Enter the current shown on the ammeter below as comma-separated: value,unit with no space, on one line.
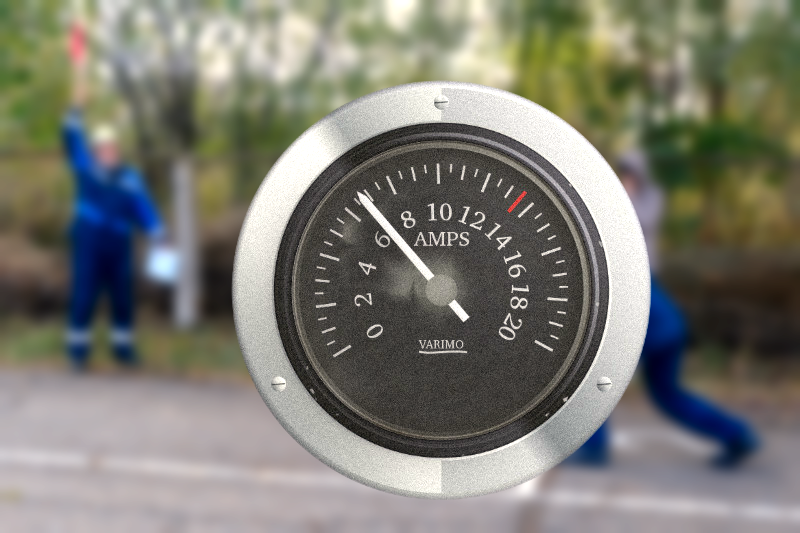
6.75,A
